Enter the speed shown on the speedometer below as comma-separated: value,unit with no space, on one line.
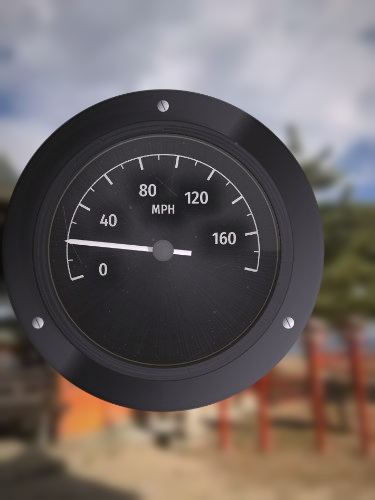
20,mph
